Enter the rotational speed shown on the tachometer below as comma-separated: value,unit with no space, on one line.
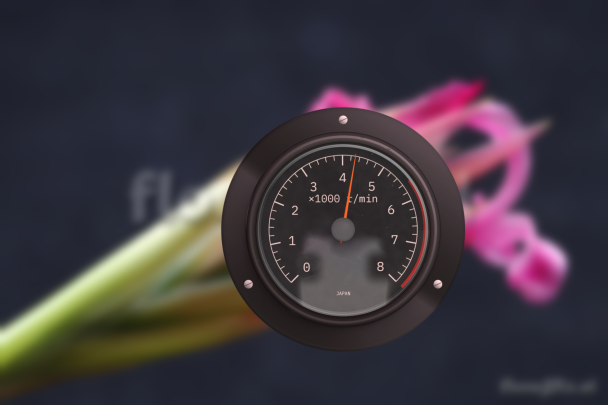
4300,rpm
